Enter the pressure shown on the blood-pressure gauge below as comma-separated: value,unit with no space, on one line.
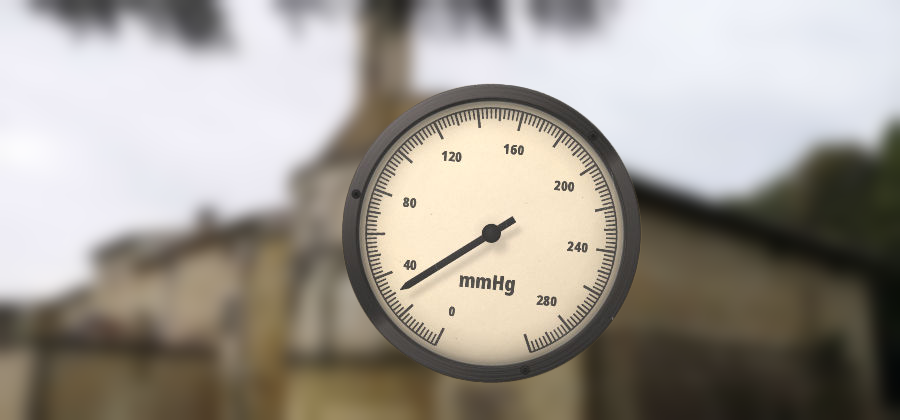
30,mmHg
